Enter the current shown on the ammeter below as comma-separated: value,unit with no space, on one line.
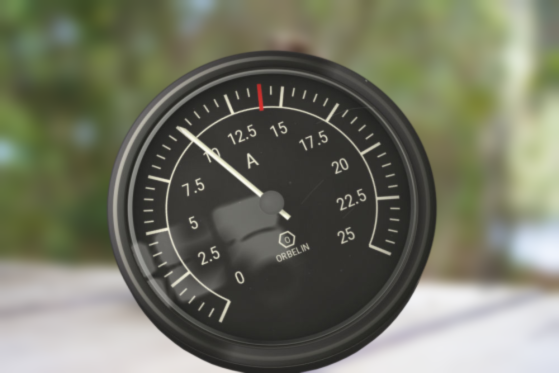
10,A
